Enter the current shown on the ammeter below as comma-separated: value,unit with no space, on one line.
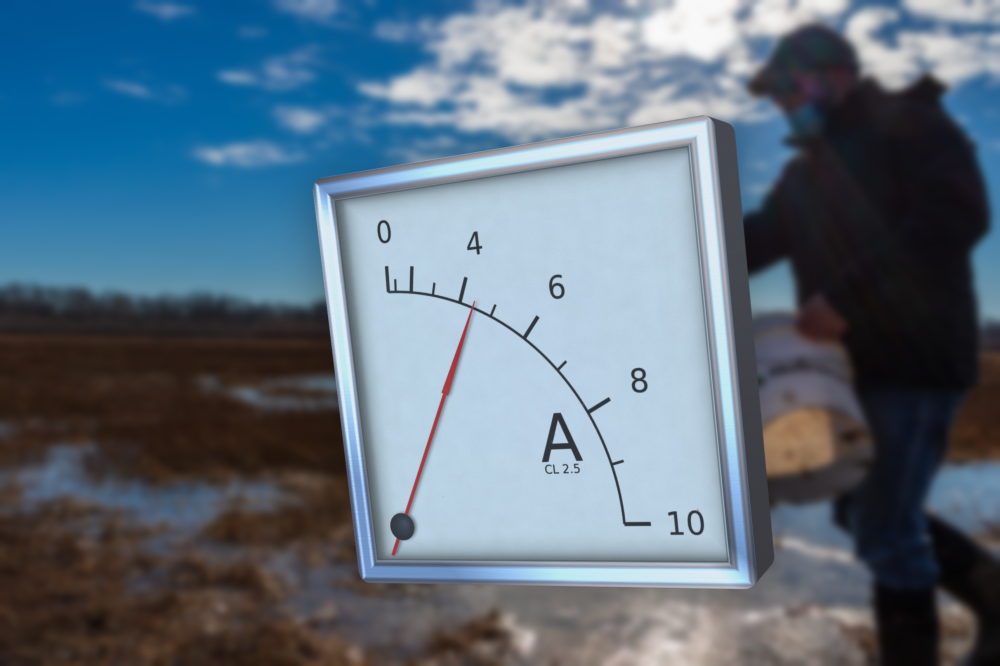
4.5,A
